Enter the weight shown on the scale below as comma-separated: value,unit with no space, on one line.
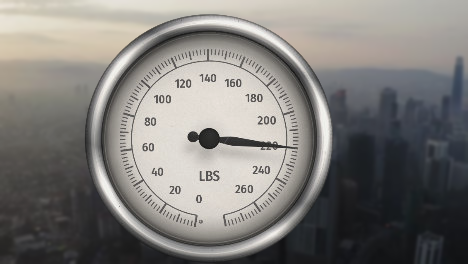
220,lb
